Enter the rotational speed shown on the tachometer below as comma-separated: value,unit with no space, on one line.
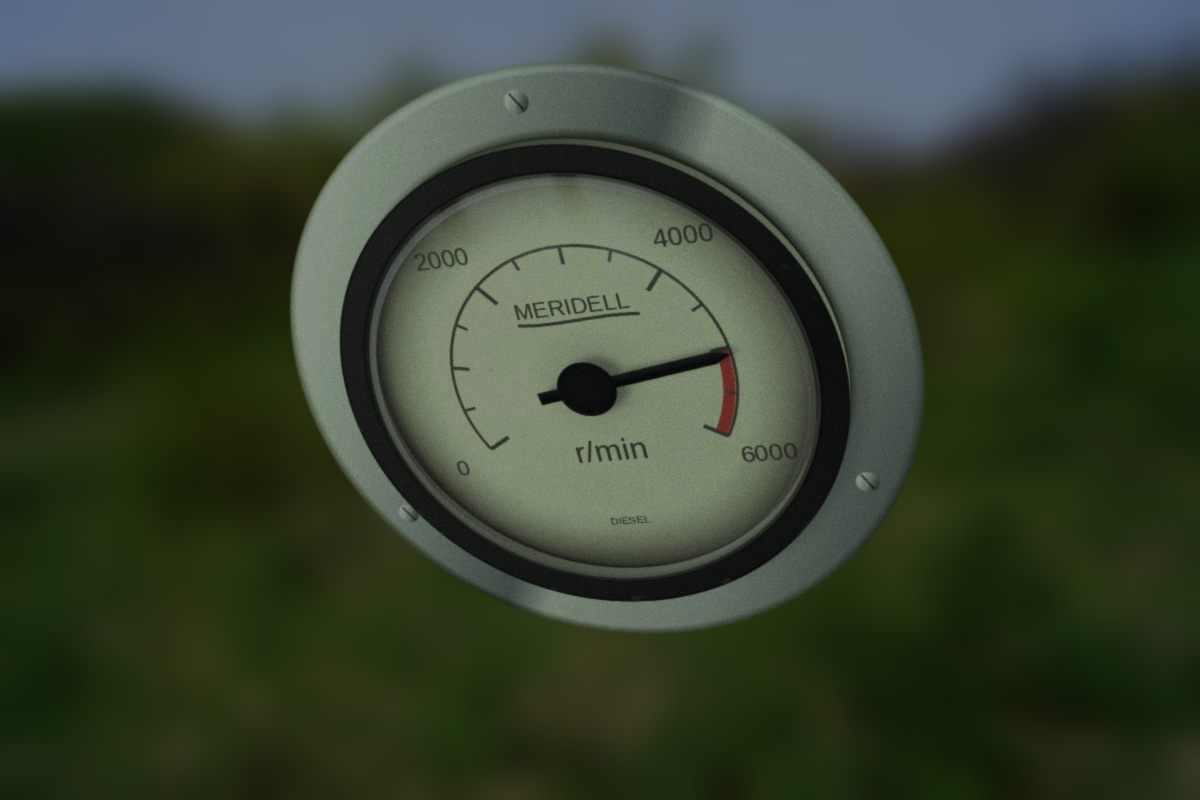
5000,rpm
